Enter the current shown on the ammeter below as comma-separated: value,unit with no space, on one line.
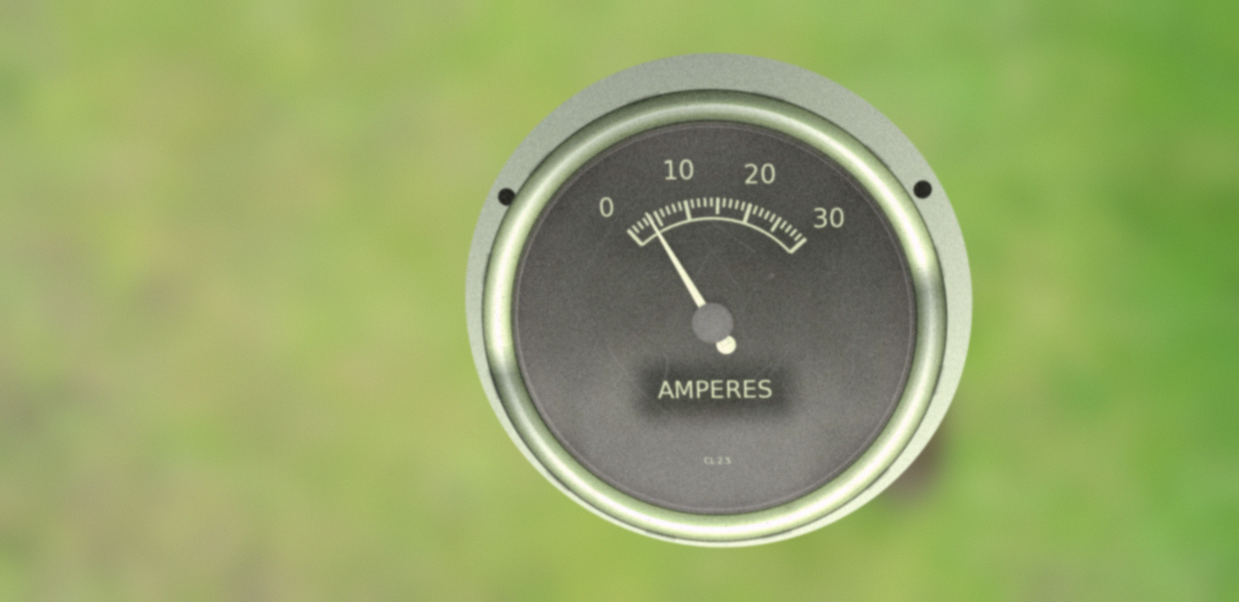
4,A
